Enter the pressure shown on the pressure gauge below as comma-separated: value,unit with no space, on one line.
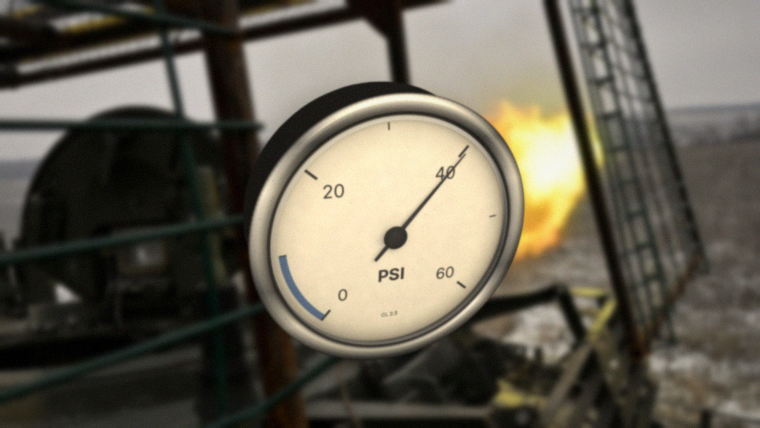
40,psi
